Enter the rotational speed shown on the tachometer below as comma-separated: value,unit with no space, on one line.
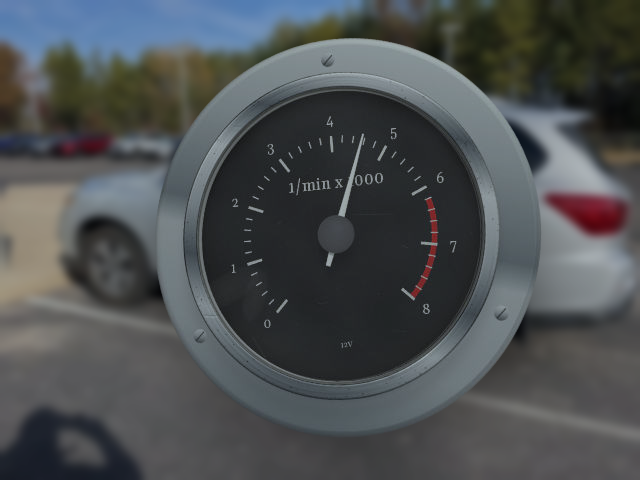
4600,rpm
